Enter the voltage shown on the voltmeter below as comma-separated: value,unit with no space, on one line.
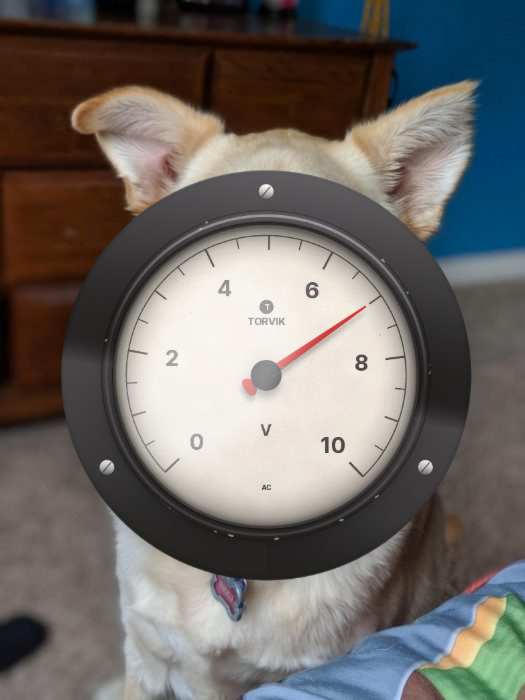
7,V
